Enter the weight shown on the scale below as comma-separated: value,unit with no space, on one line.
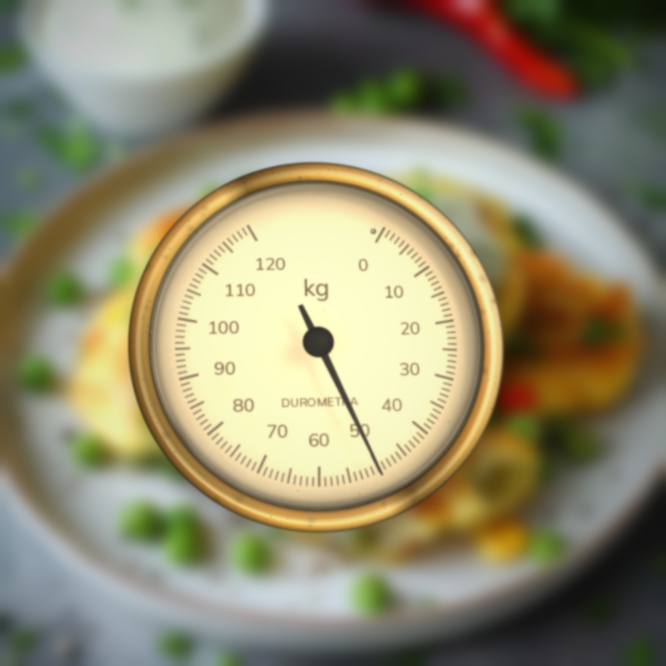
50,kg
